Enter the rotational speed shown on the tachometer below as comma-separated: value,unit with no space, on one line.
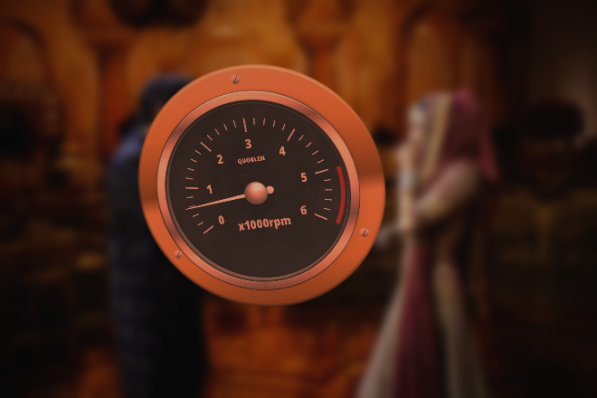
600,rpm
